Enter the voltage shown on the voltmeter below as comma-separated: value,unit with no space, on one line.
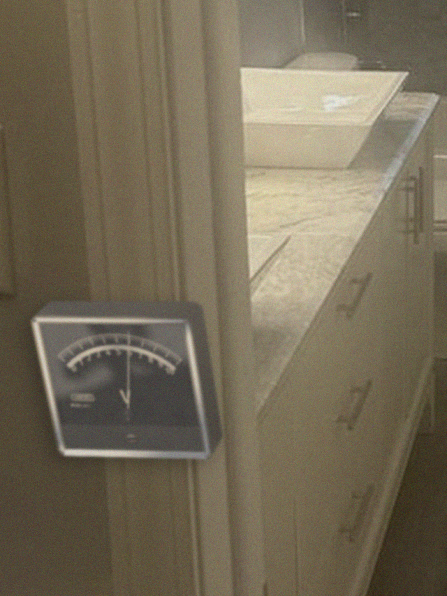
6,V
